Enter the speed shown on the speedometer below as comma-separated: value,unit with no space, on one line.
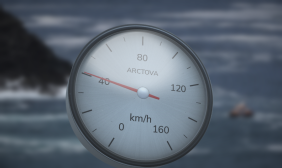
40,km/h
